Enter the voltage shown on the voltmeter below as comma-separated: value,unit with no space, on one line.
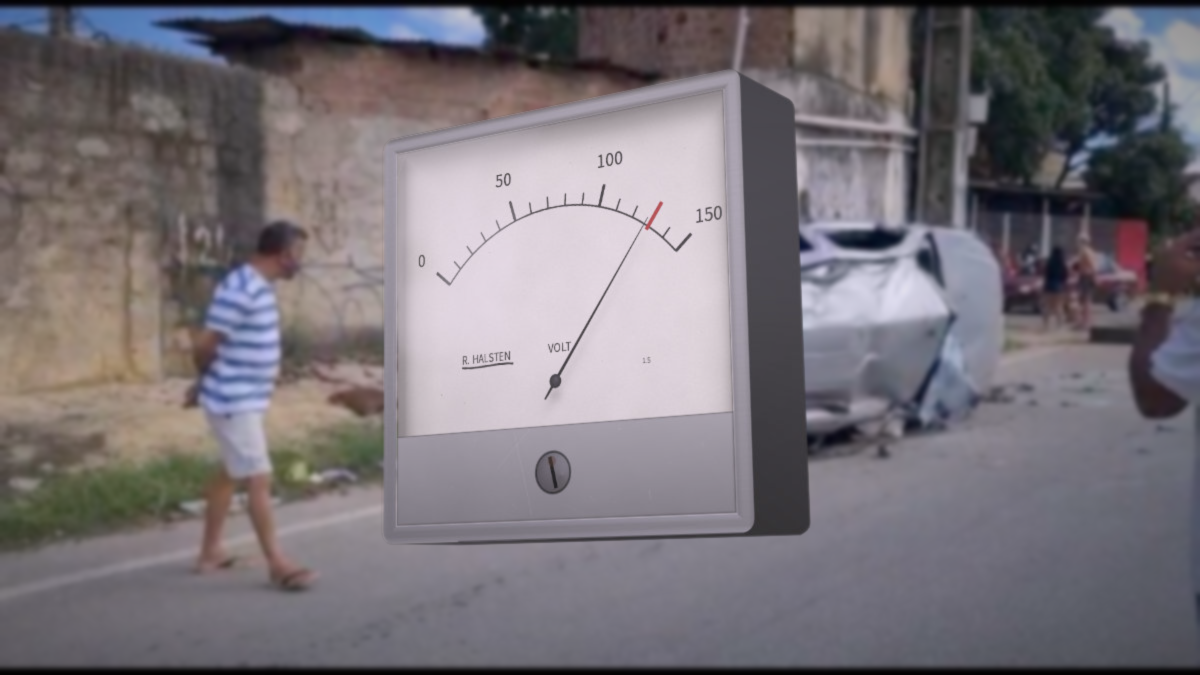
130,V
